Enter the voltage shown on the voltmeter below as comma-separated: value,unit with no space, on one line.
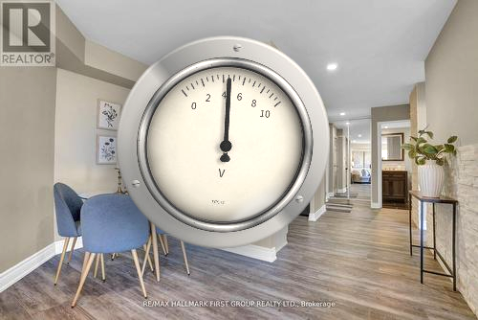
4.5,V
